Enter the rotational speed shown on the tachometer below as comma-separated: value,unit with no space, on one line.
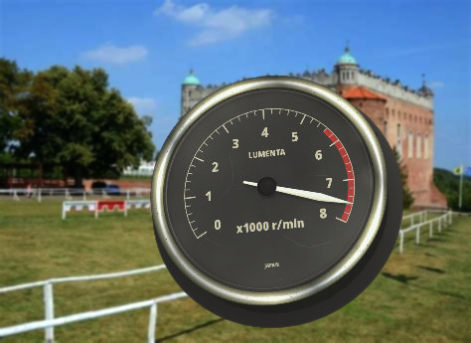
7600,rpm
